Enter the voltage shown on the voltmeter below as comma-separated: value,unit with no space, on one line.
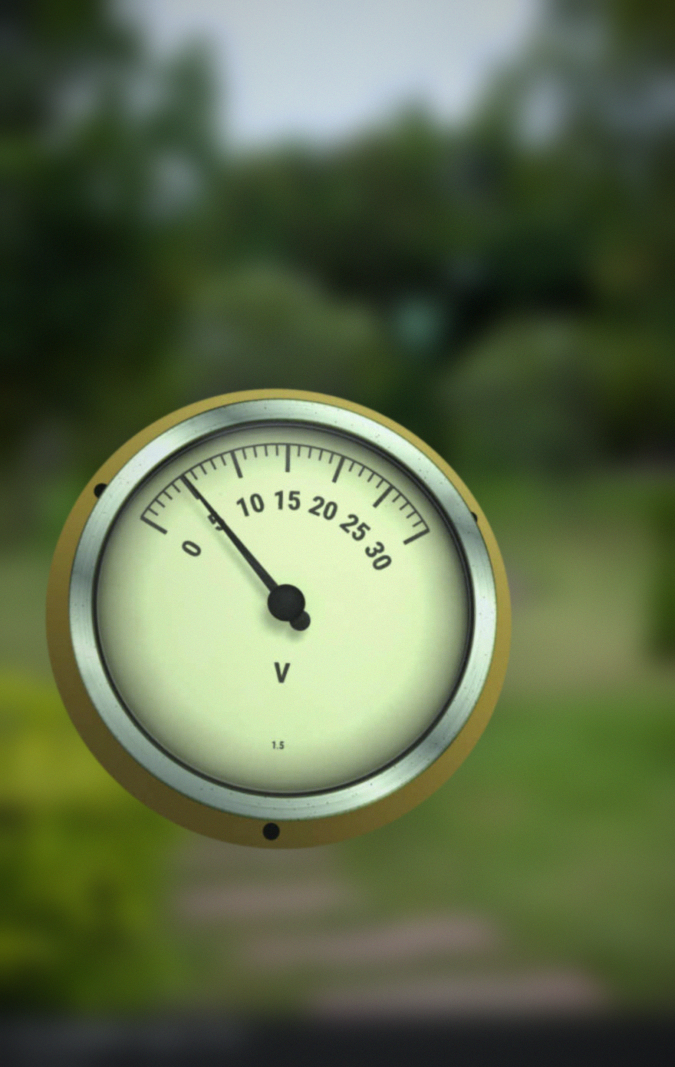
5,V
